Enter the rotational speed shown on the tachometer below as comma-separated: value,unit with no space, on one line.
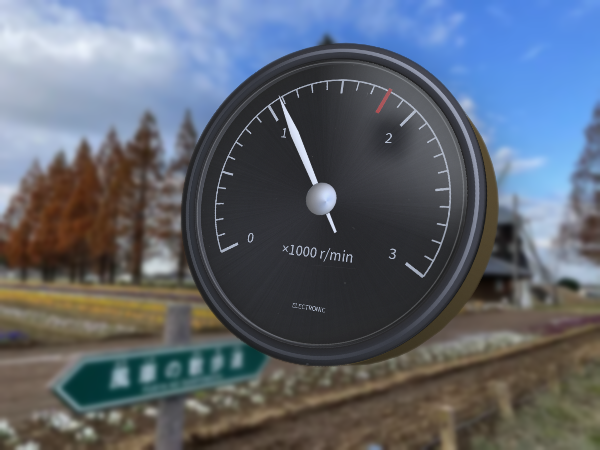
1100,rpm
